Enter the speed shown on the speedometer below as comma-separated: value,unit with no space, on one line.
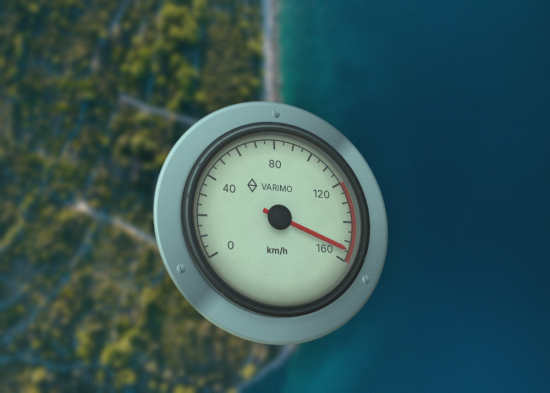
155,km/h
